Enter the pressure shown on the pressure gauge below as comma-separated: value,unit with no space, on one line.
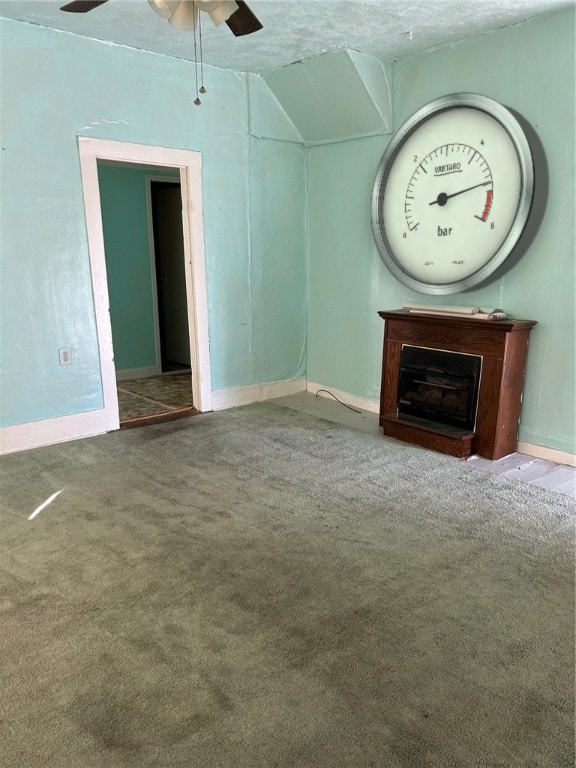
5,bar
